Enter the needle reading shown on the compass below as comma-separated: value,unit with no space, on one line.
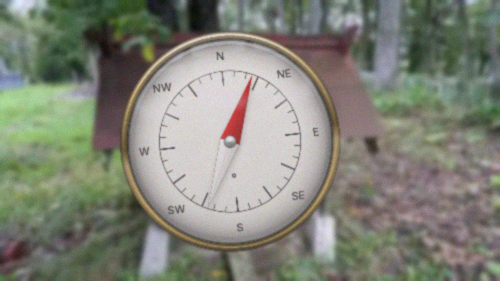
25,°
